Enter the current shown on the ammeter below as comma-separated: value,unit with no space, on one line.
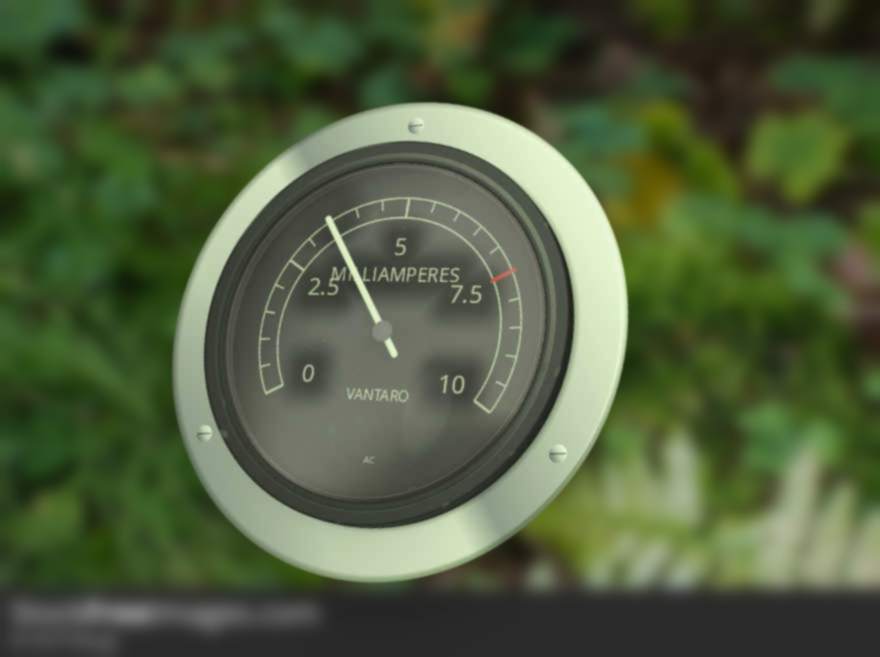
3.5,mA
